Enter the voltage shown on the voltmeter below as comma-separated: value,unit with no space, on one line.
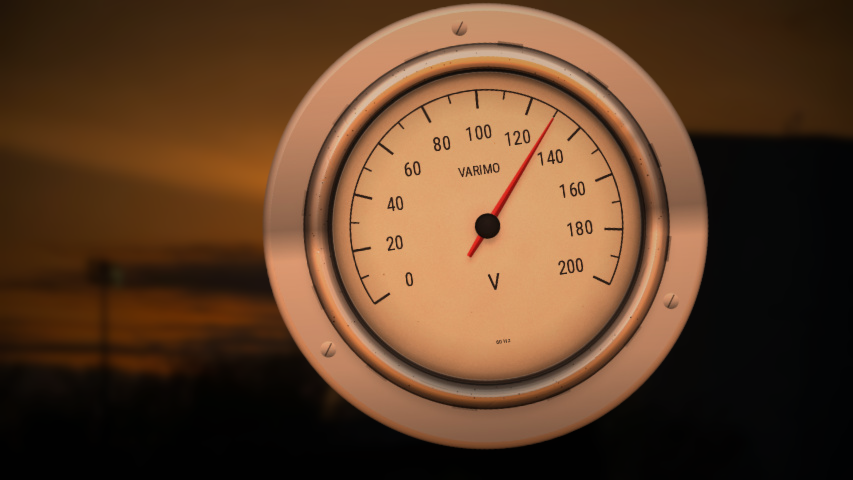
130,V
